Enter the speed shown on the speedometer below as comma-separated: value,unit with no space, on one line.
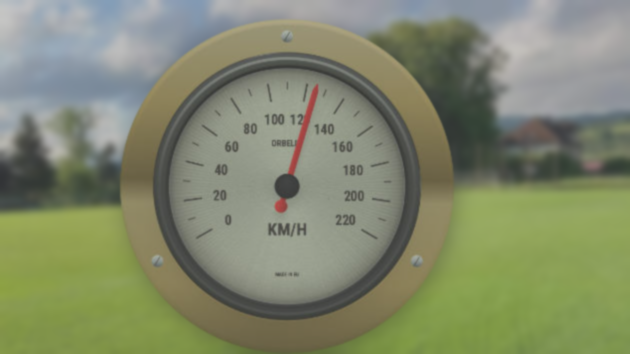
125,km/h
